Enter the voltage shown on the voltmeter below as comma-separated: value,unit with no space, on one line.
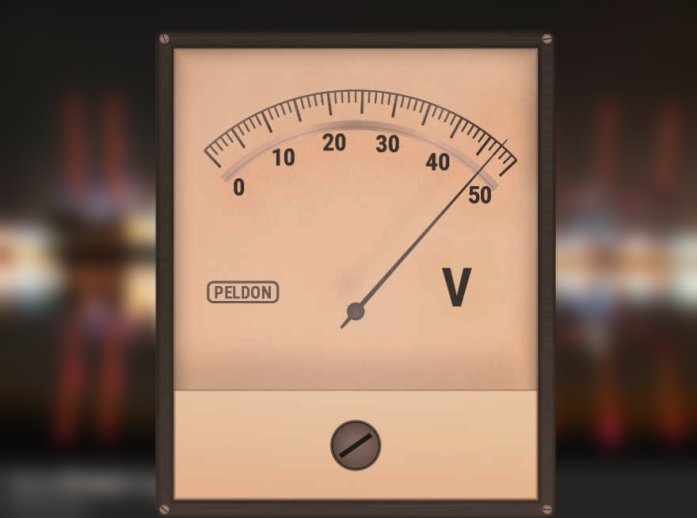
47,V
